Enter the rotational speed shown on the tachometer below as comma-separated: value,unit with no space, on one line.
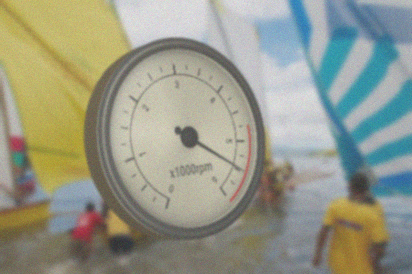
5500,rpm
